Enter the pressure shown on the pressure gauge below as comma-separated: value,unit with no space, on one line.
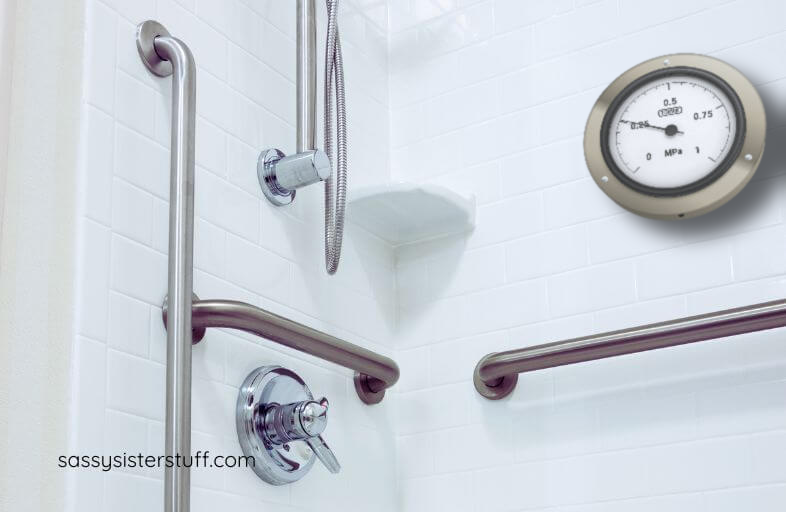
0.25,MPa
